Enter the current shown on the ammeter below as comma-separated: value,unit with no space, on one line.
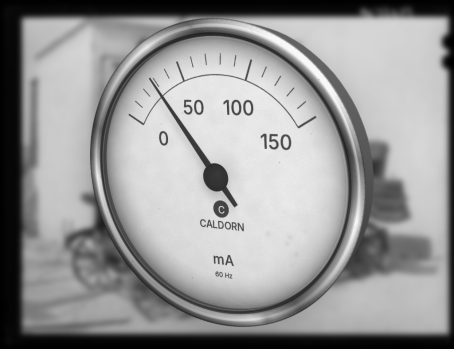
30,mA
